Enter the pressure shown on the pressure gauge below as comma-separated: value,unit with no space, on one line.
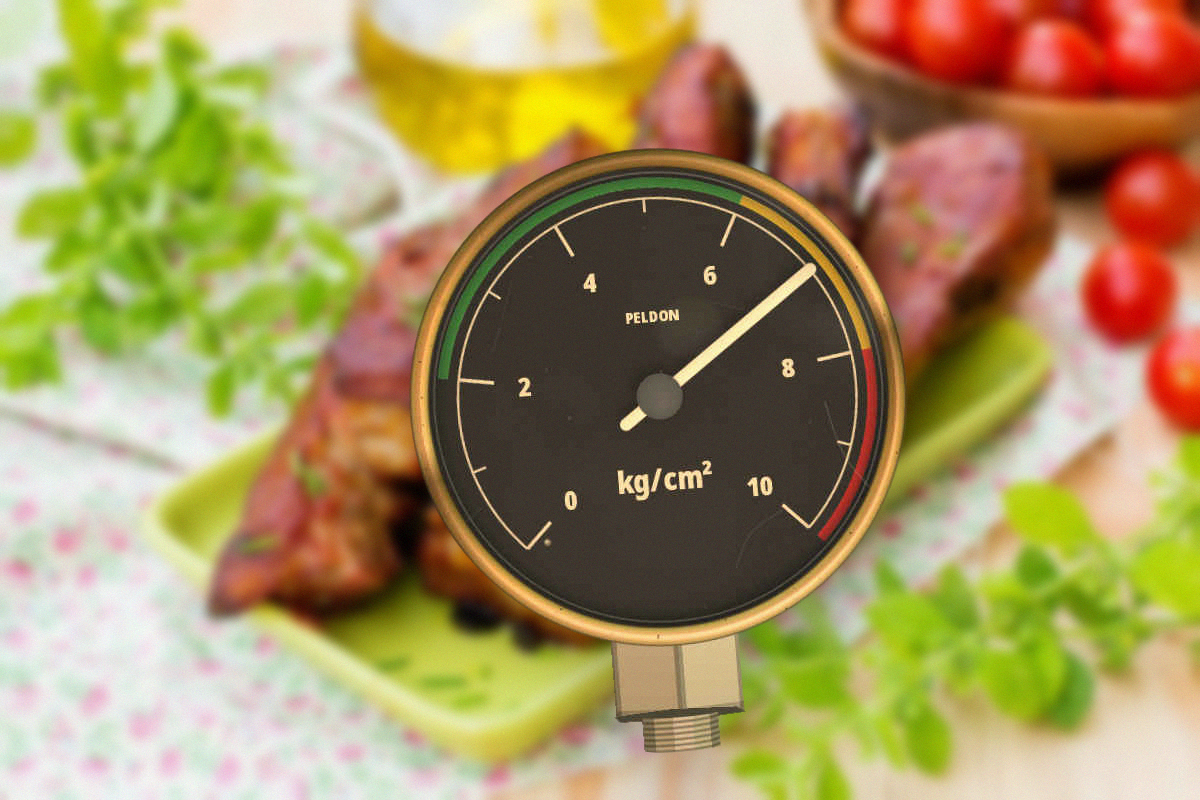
7,kg/cm²
